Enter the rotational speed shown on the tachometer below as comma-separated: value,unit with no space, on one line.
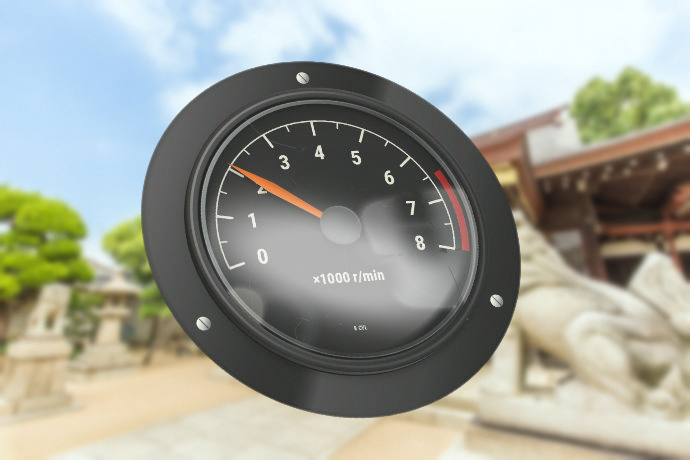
2000,rpm
